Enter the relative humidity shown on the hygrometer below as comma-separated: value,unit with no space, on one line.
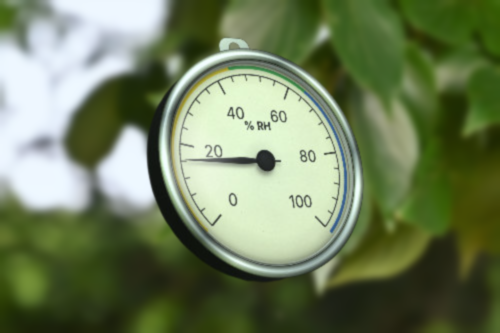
16,%
